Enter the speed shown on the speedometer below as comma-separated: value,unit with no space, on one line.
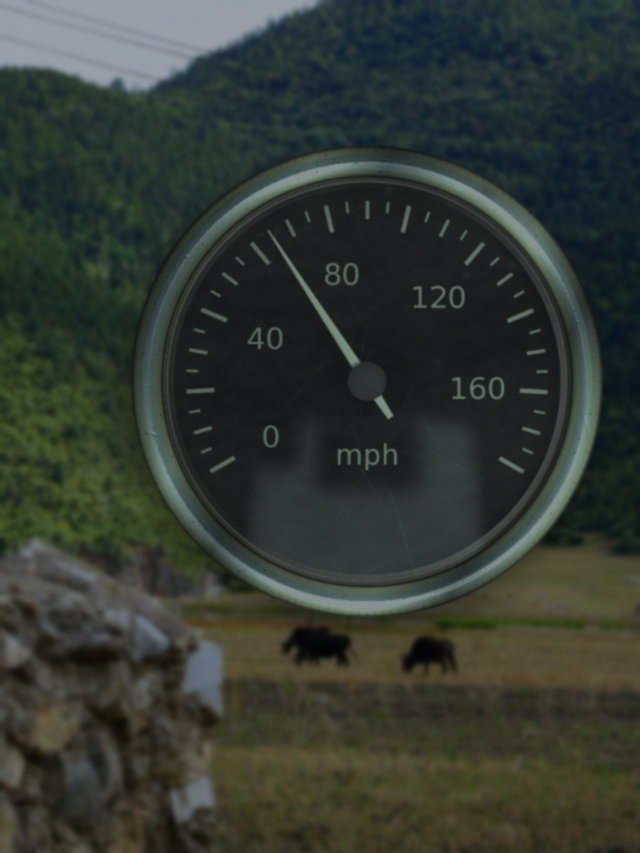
65,mph
